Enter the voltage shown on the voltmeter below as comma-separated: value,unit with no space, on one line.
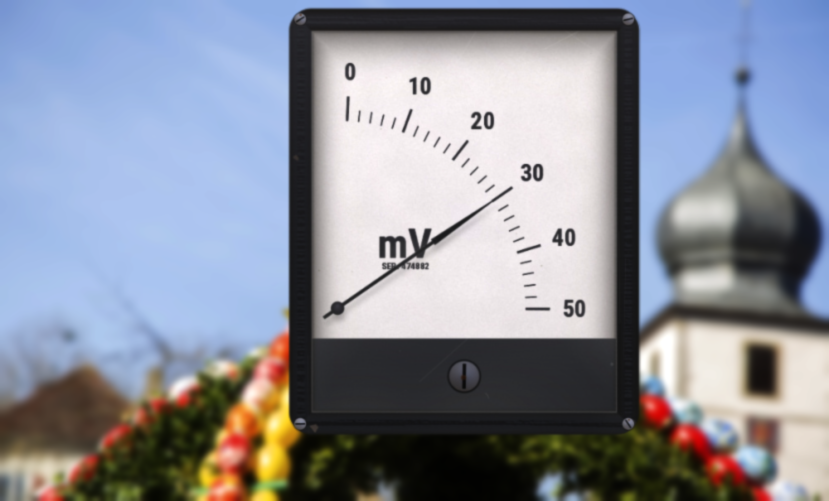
30,mV
